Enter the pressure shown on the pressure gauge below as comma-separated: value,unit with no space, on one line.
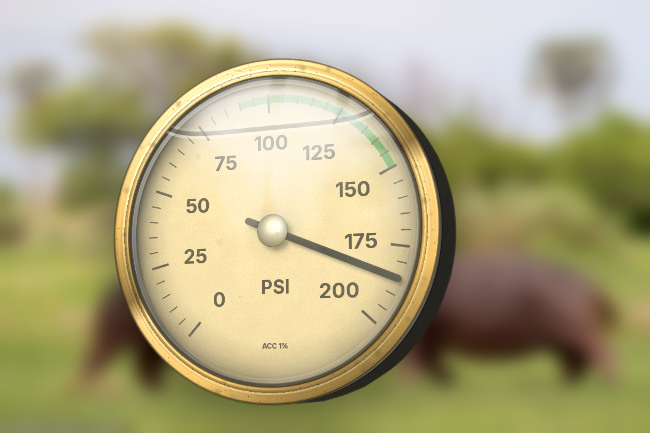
185,psi
